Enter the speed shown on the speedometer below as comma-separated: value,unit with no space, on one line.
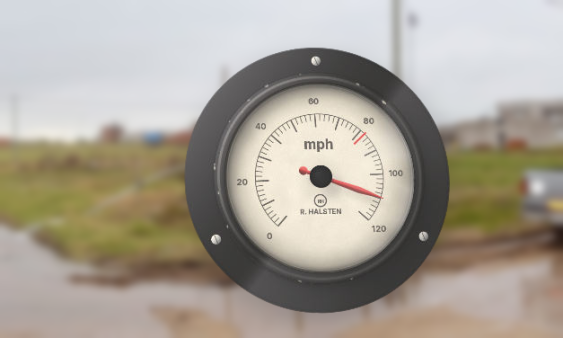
110,mph
